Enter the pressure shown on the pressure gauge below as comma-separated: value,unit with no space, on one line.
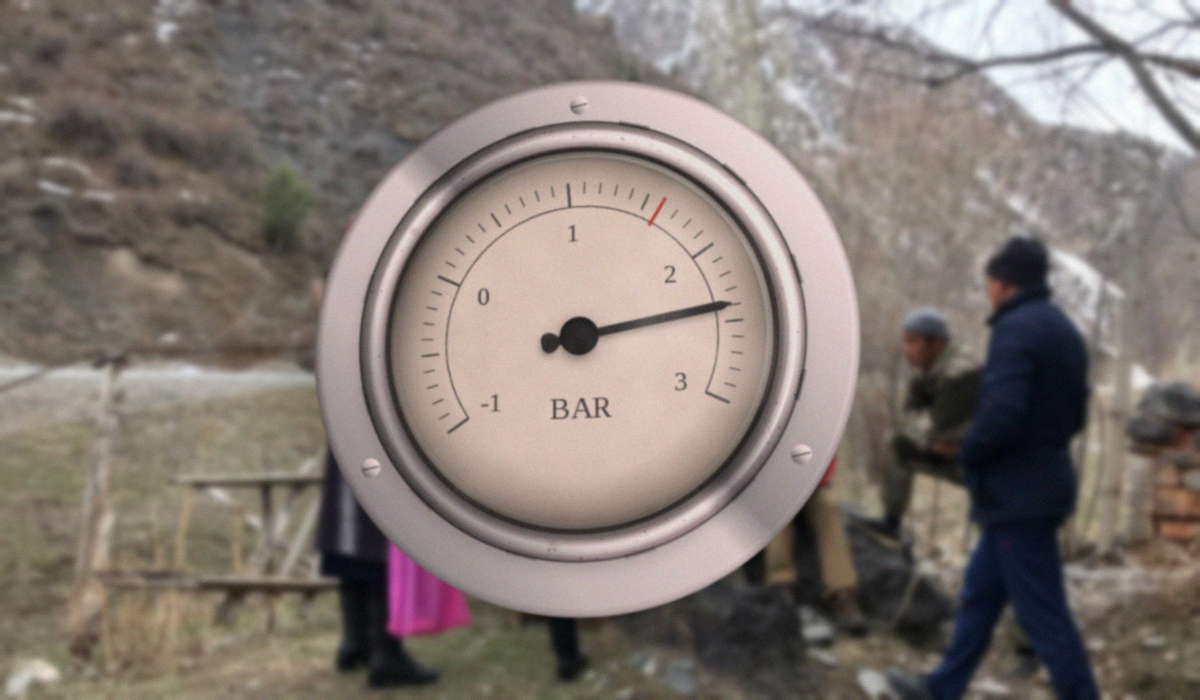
2.4,bar
